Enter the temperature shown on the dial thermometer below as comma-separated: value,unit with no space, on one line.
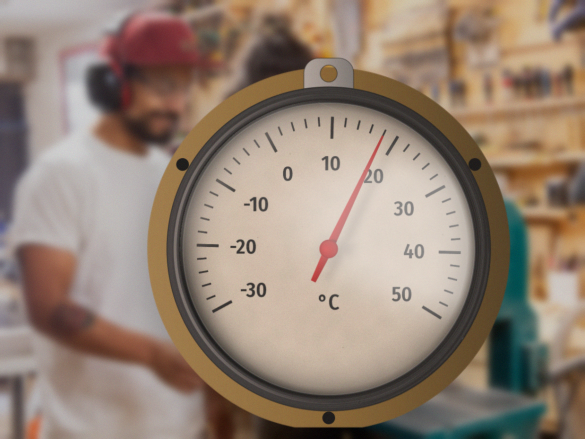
18,°C
